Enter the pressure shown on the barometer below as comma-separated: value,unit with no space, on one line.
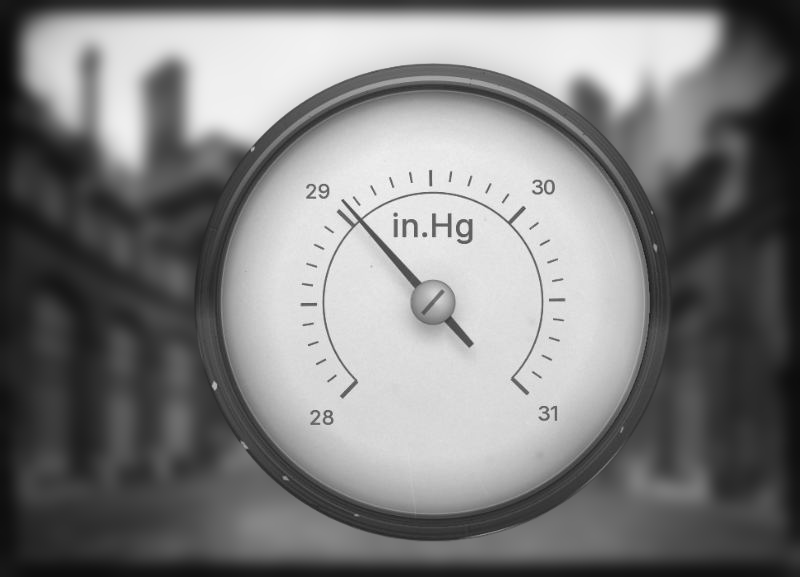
29.05,inHg
